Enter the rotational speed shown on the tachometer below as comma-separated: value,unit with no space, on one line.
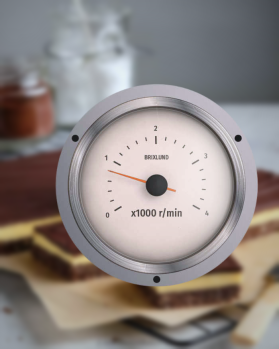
800,rpm
